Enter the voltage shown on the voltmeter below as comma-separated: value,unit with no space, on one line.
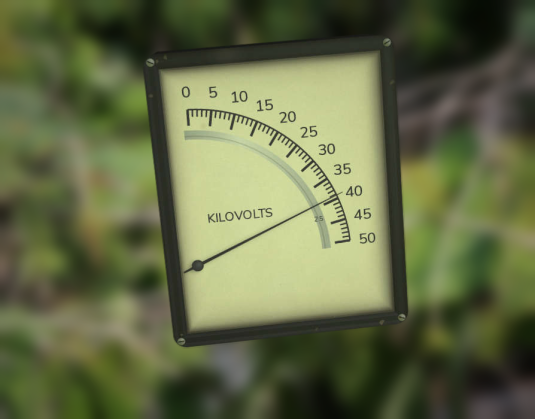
39,kV
